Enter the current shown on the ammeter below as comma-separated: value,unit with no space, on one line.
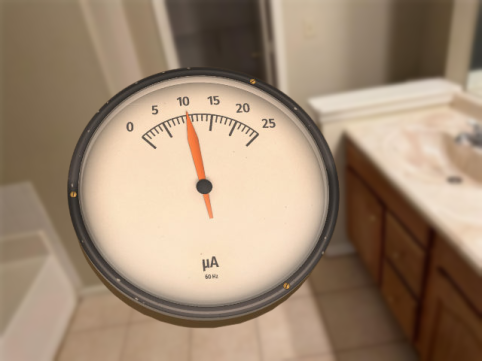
10,µA
